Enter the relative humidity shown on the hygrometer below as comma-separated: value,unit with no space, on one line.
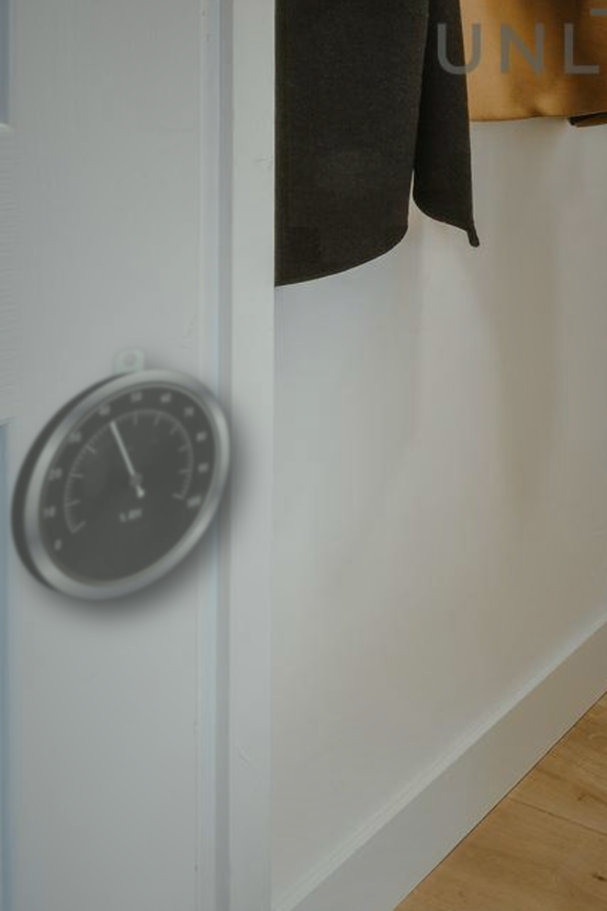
40,%
